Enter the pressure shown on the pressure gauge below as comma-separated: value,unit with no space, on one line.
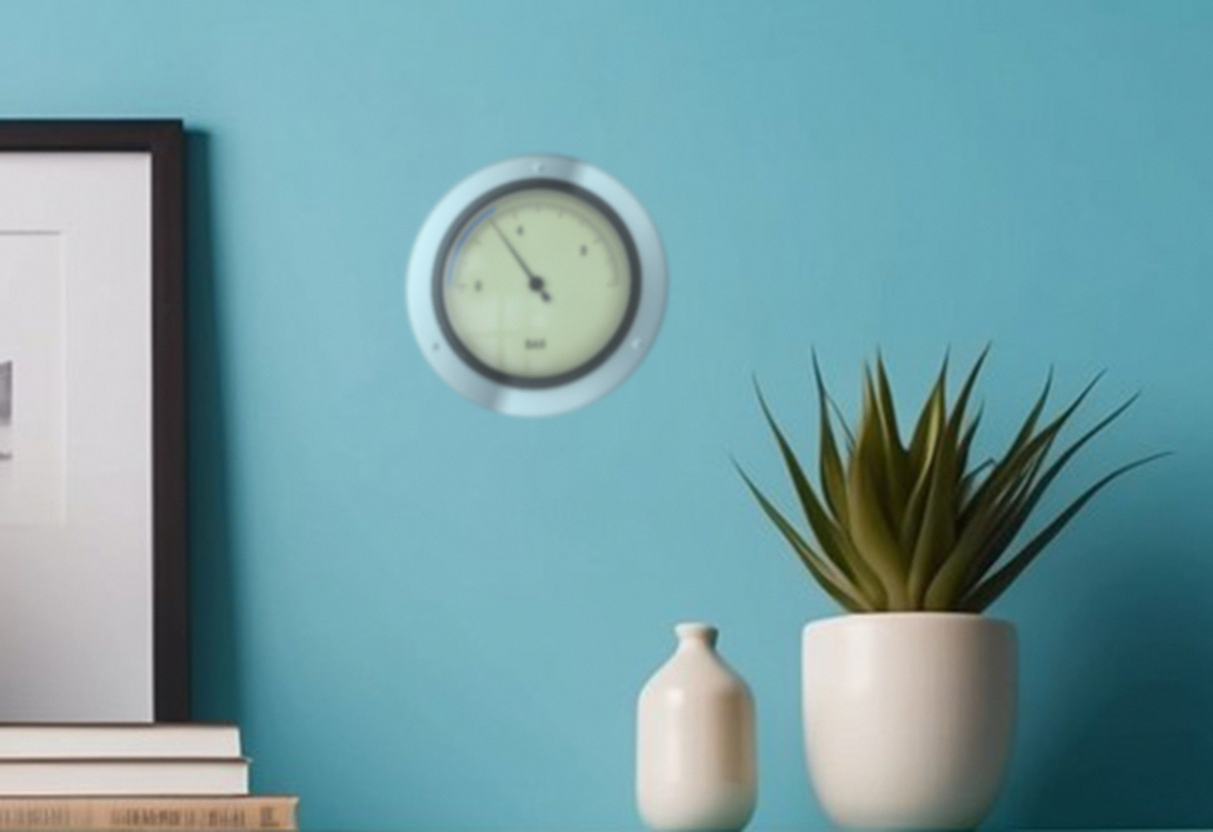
3,bar
